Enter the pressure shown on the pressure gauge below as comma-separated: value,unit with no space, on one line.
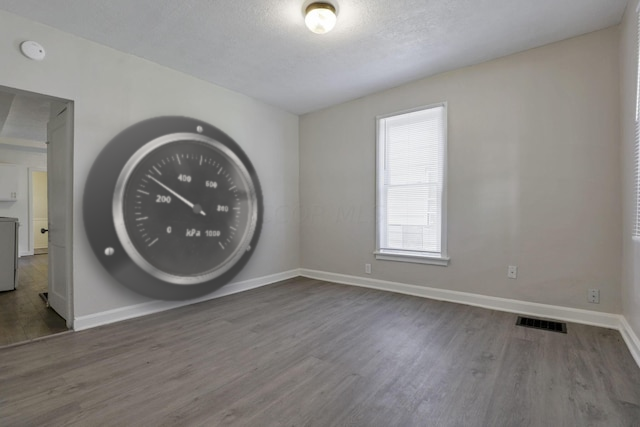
260,kPa
